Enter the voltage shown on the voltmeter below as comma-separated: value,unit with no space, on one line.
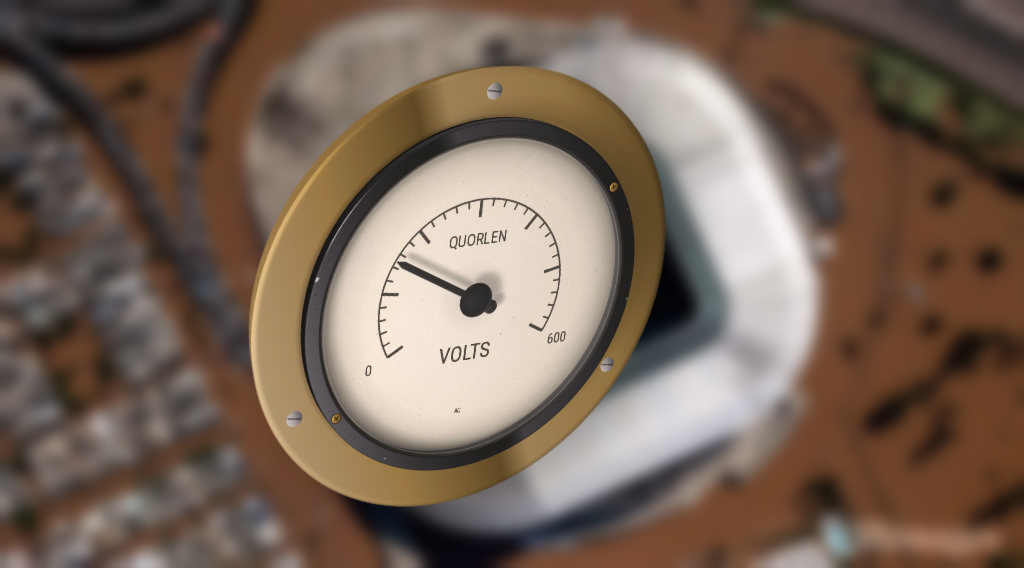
150,V
